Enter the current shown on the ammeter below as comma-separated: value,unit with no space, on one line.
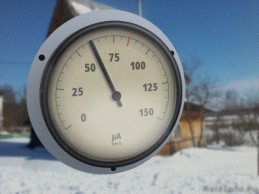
60,µA
